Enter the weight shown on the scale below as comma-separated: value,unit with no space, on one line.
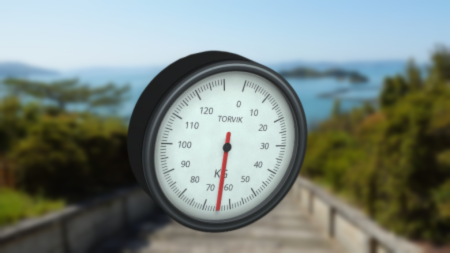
65,kg
